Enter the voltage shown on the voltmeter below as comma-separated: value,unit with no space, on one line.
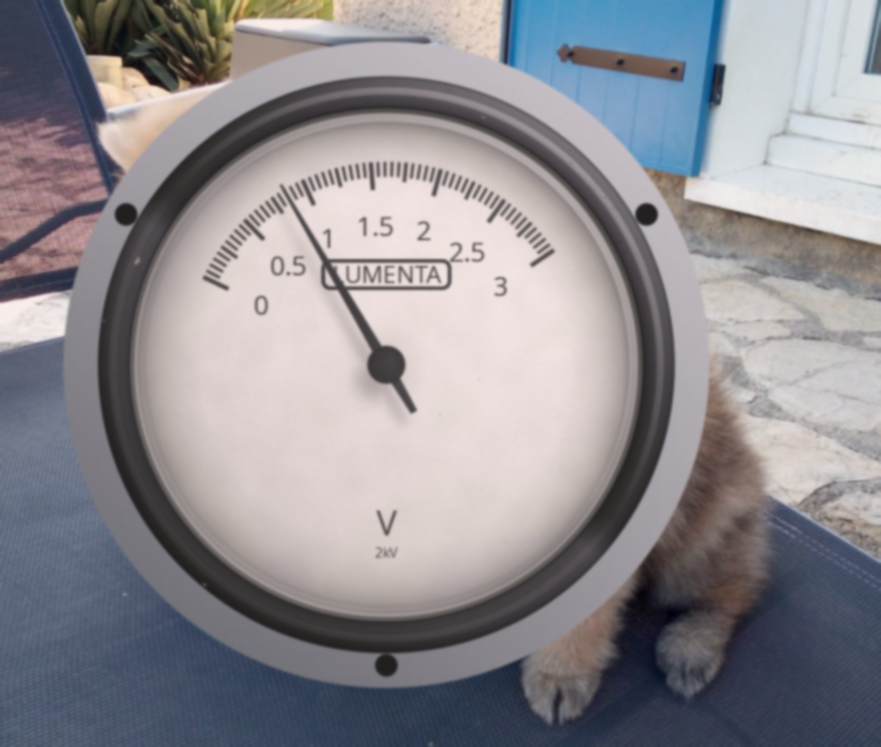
0.85,V
